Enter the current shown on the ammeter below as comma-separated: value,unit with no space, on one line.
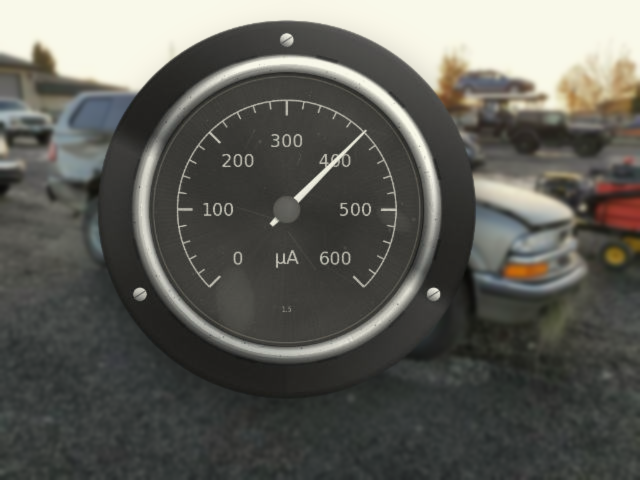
400,µA
